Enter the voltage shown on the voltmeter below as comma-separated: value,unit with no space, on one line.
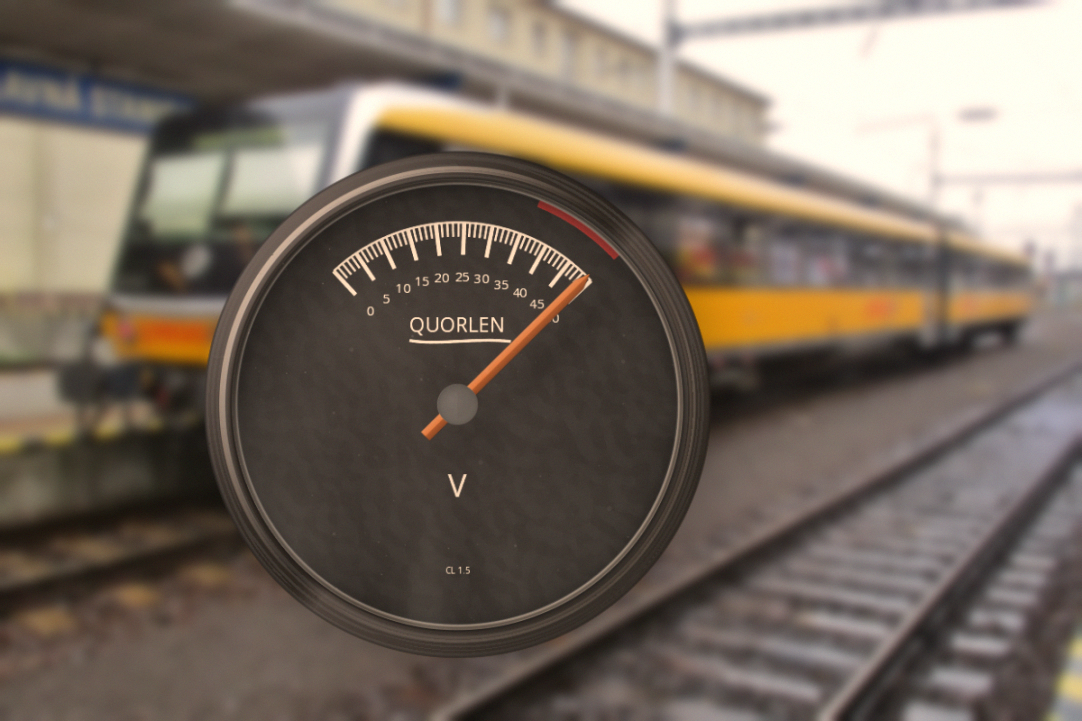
49,V
